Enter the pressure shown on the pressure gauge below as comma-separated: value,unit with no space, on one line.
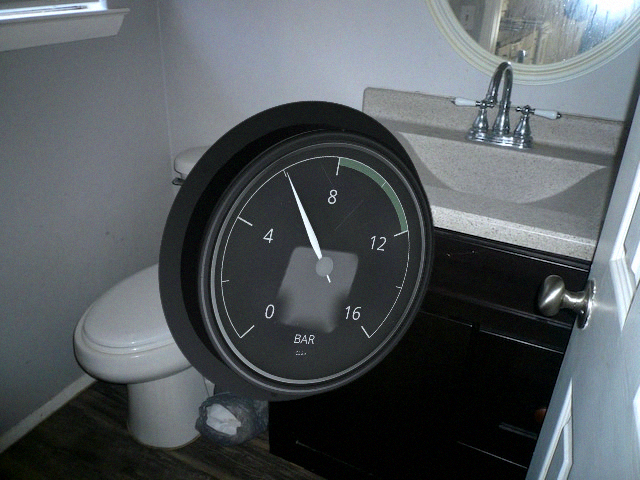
6,bar
